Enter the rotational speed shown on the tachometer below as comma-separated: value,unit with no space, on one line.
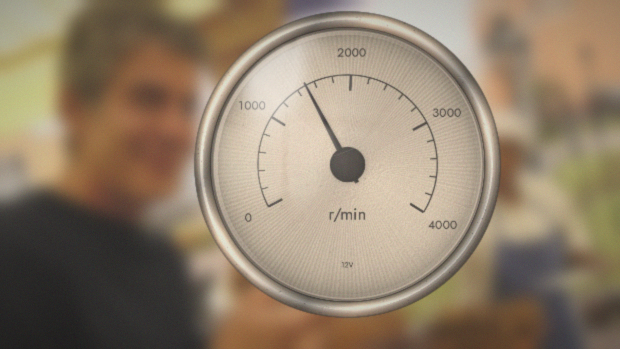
1500,rpm
